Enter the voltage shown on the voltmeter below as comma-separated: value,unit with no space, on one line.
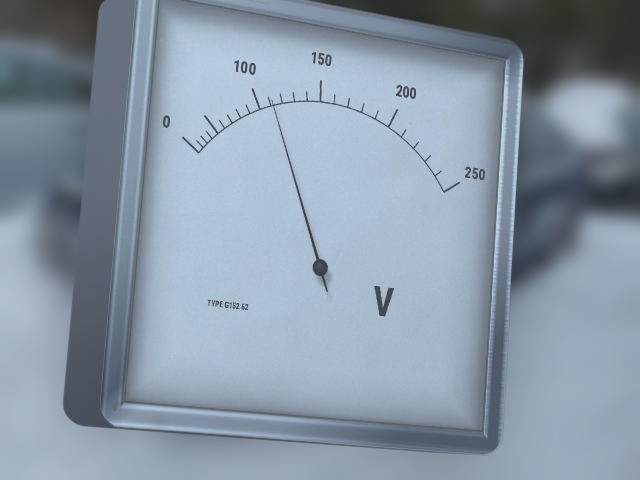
110,V
